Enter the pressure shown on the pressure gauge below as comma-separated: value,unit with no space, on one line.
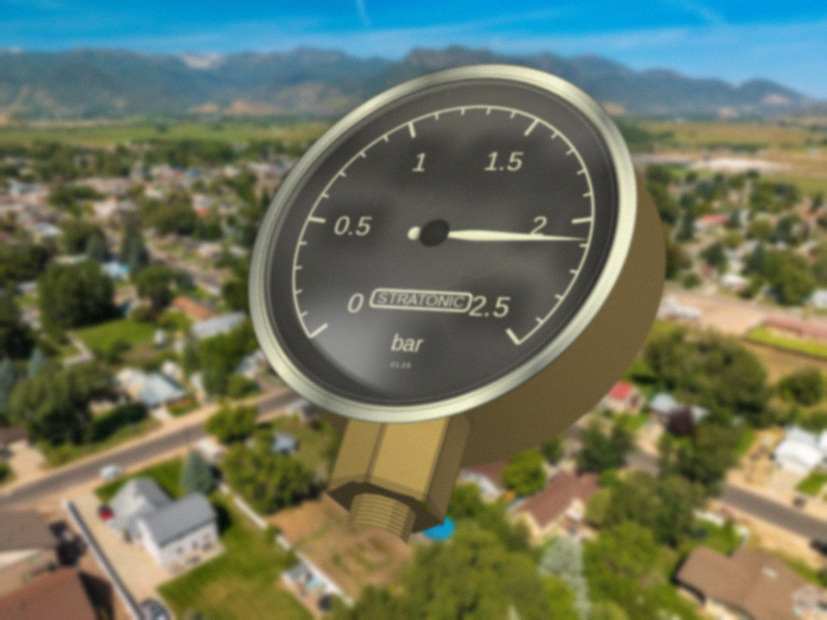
2.1,bar
